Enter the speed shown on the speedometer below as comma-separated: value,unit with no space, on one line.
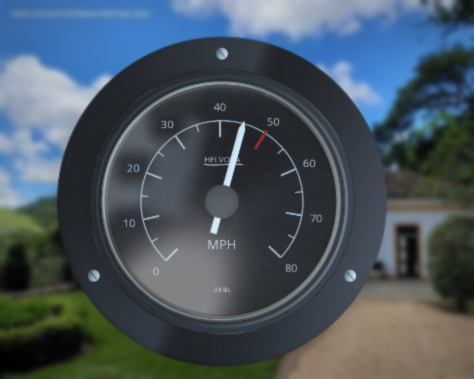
45,mph
